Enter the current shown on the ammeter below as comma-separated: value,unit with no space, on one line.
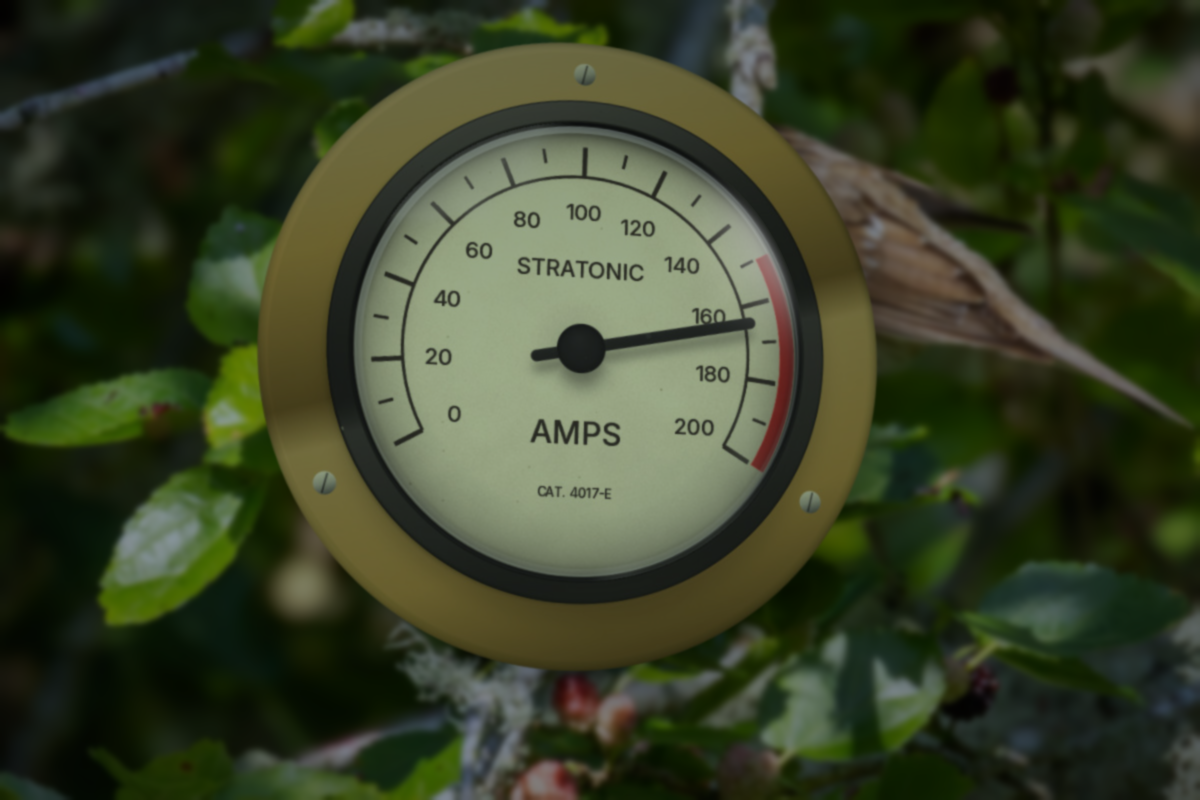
165,A
